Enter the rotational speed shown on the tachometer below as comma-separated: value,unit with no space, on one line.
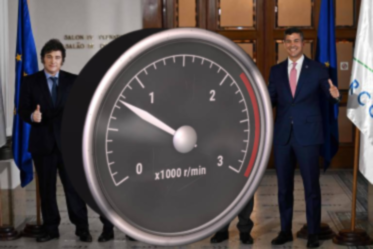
750,rpm
